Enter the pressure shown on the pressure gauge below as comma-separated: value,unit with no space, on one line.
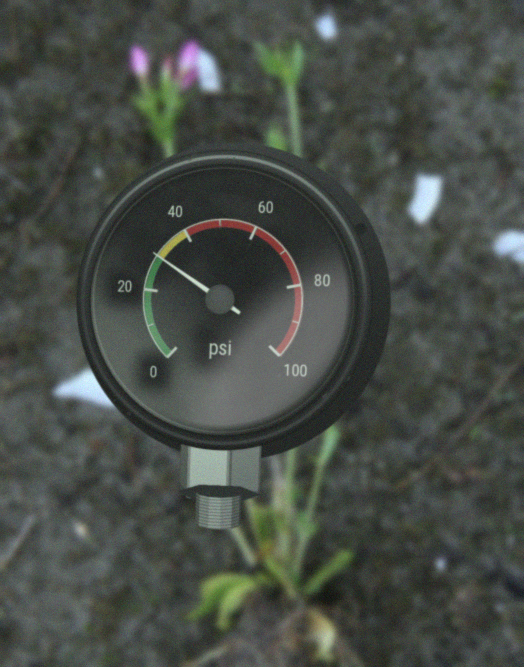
30,psi
